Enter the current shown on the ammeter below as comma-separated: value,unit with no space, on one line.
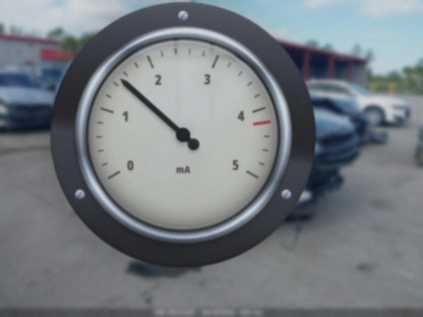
1.5,mA
